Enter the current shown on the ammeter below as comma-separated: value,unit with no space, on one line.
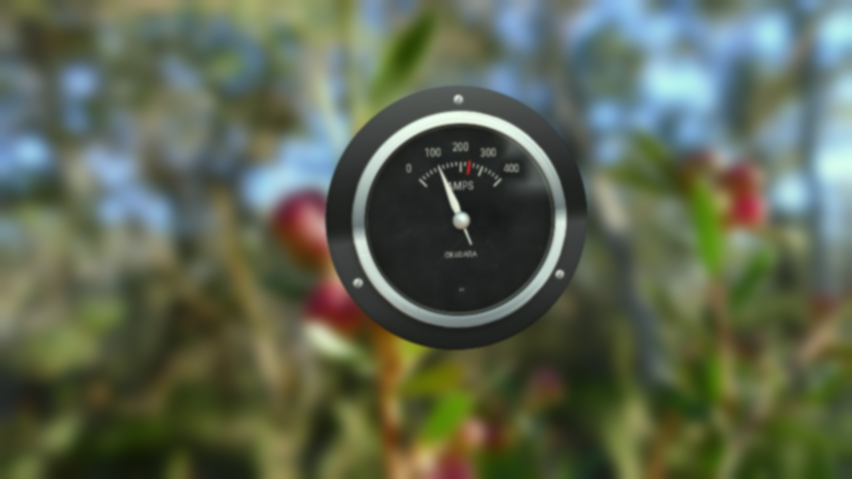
100,A
